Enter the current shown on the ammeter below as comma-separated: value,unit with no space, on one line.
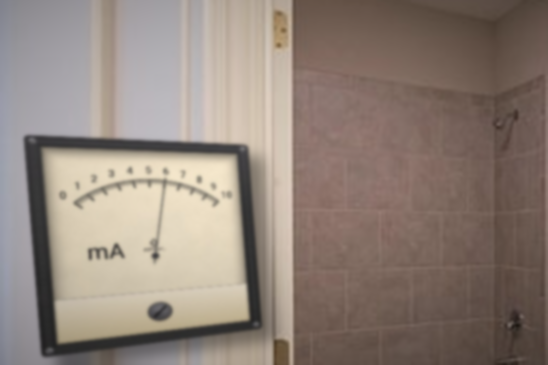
6,mA
